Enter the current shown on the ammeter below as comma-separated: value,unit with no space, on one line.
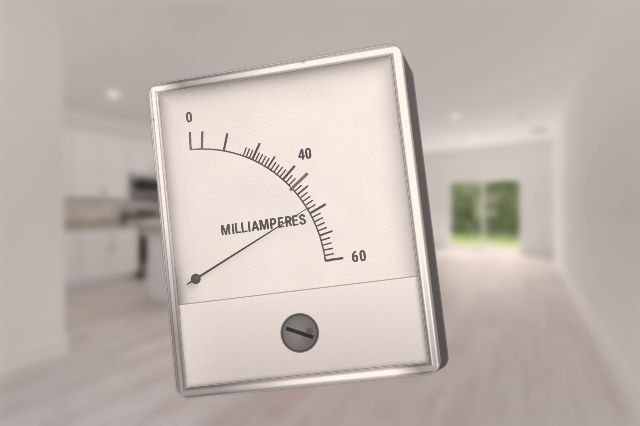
49,mA
